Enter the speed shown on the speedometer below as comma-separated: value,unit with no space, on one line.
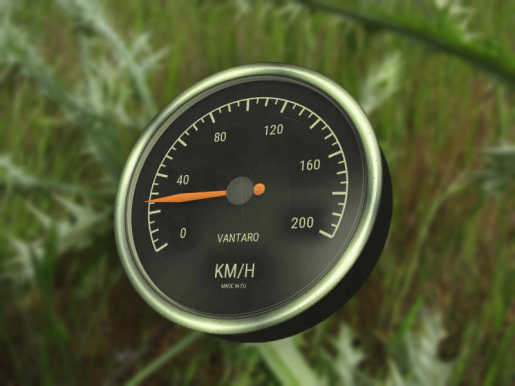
25,km/h
